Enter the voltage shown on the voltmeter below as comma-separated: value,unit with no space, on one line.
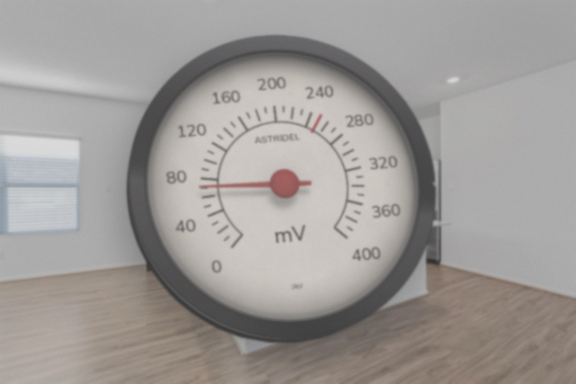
70,mV
